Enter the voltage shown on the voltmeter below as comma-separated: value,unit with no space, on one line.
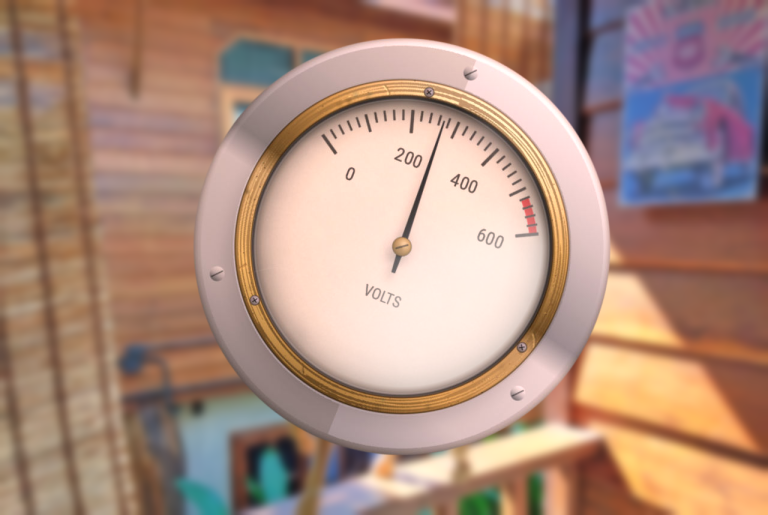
270,V
